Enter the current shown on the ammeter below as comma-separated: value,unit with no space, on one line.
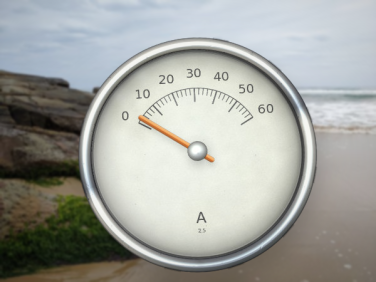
2,A
